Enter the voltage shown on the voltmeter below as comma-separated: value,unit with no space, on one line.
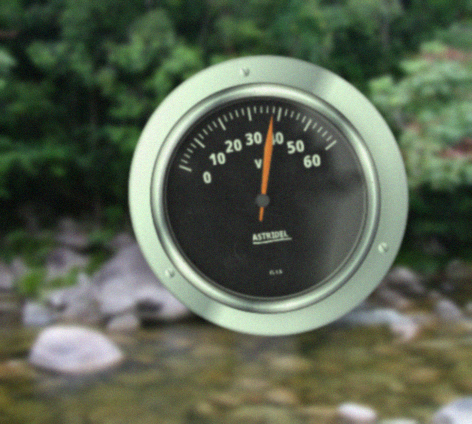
38,V
